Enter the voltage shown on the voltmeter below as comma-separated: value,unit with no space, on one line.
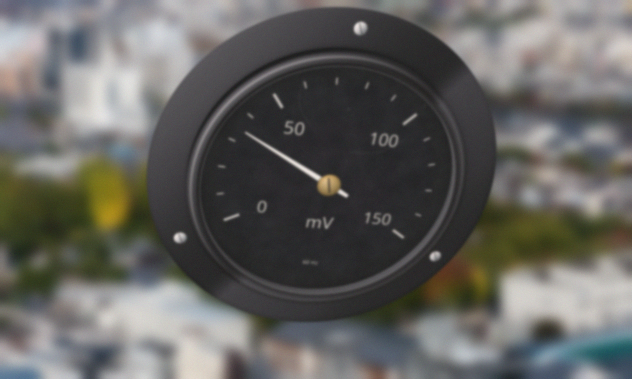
35,mV
